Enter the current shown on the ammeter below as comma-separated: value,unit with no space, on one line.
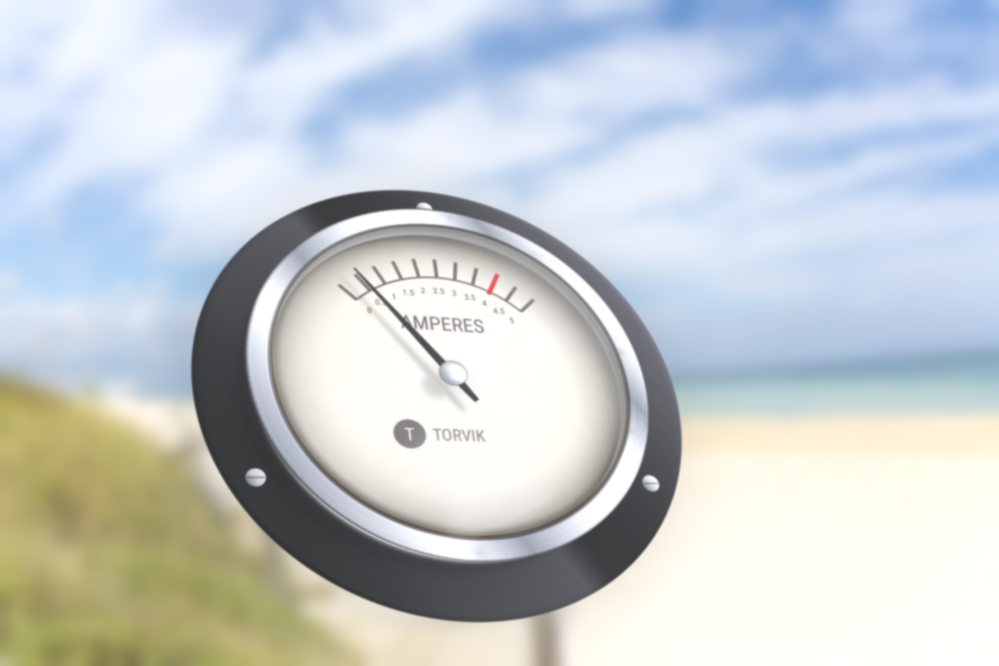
0.5,A
